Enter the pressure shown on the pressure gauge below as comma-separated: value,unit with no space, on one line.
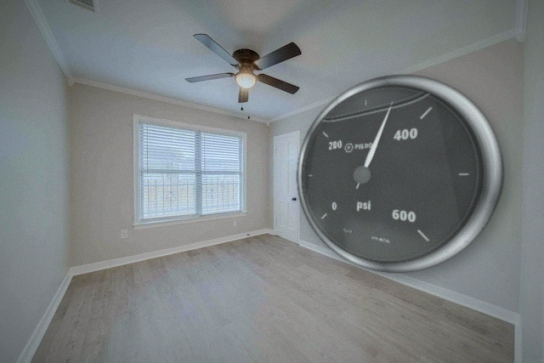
350,psi
